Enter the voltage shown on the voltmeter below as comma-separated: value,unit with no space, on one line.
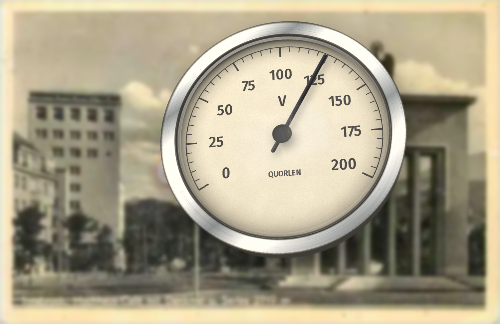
125,V
